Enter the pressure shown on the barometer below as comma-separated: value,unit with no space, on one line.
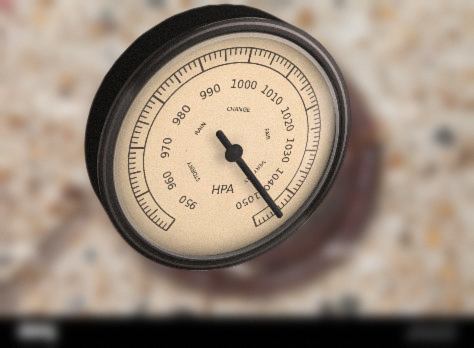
1045,hPa
